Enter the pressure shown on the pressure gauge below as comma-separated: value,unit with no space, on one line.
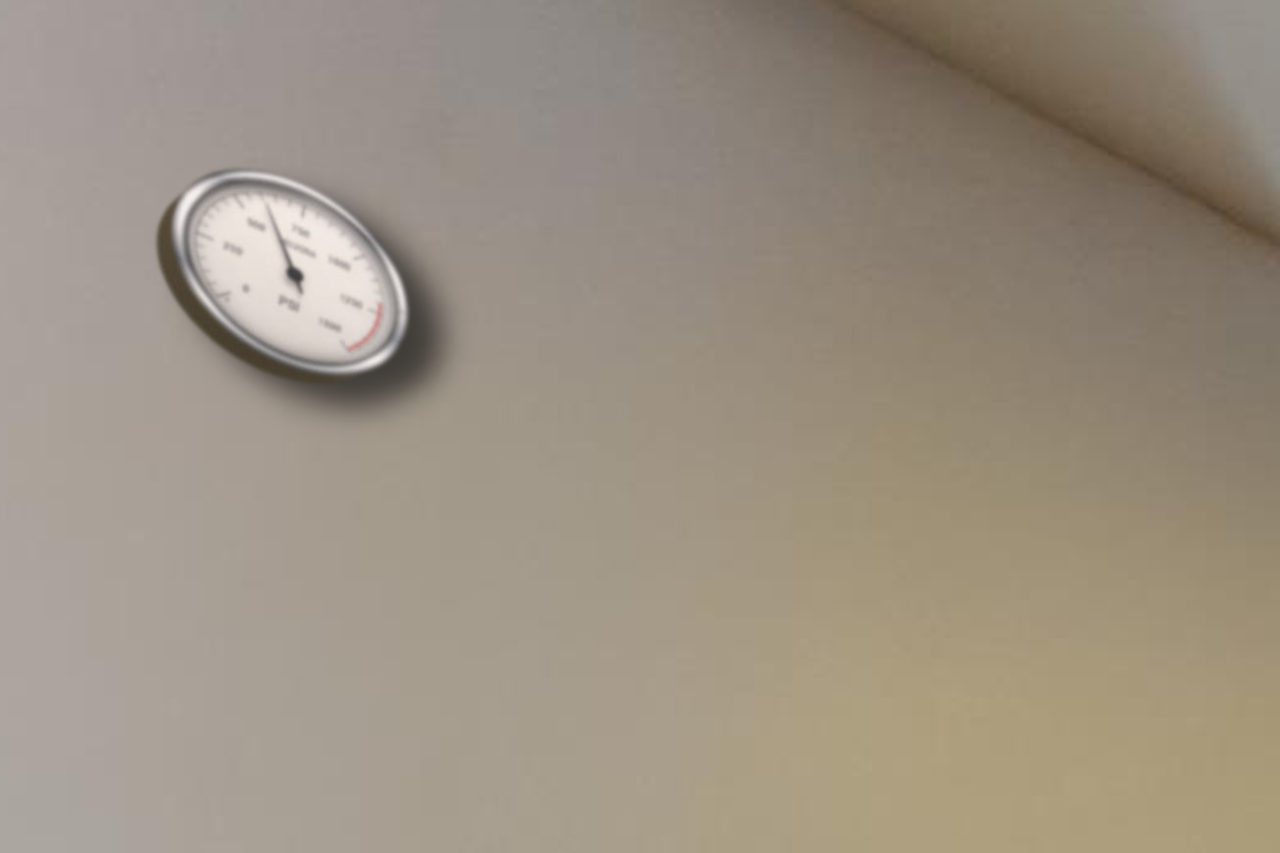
600,psi
